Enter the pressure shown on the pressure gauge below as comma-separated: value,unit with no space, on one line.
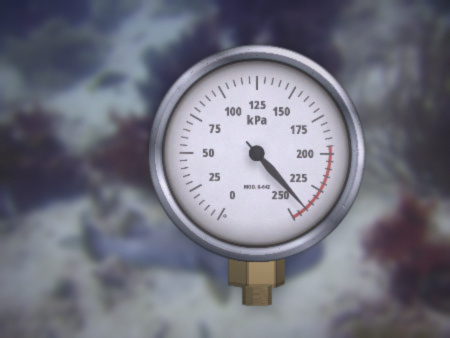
240,kPa
